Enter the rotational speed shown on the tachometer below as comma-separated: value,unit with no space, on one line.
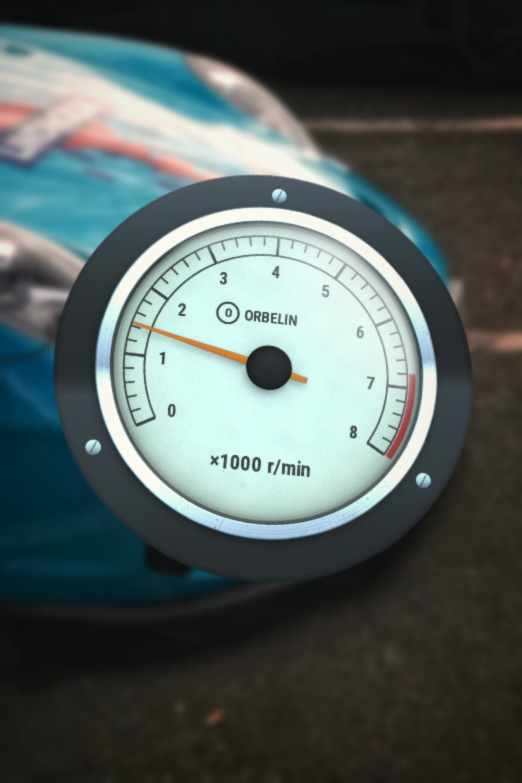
1400,rpm
